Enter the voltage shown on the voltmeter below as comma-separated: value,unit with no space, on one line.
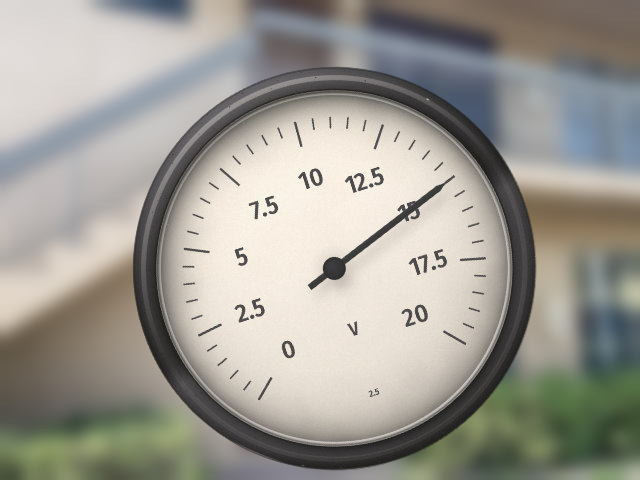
15,V
